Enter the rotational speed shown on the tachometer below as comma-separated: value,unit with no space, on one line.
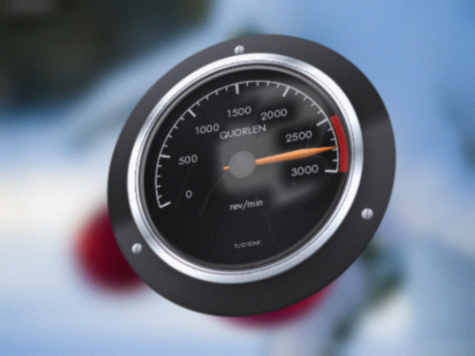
2800,rpm
